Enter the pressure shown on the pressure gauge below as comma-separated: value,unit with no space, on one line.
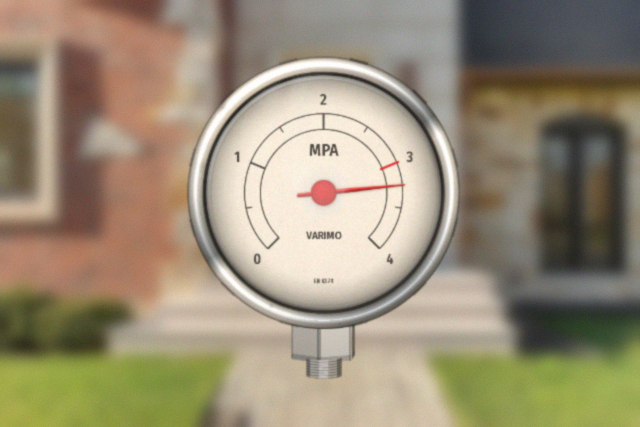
3.25,MPa
